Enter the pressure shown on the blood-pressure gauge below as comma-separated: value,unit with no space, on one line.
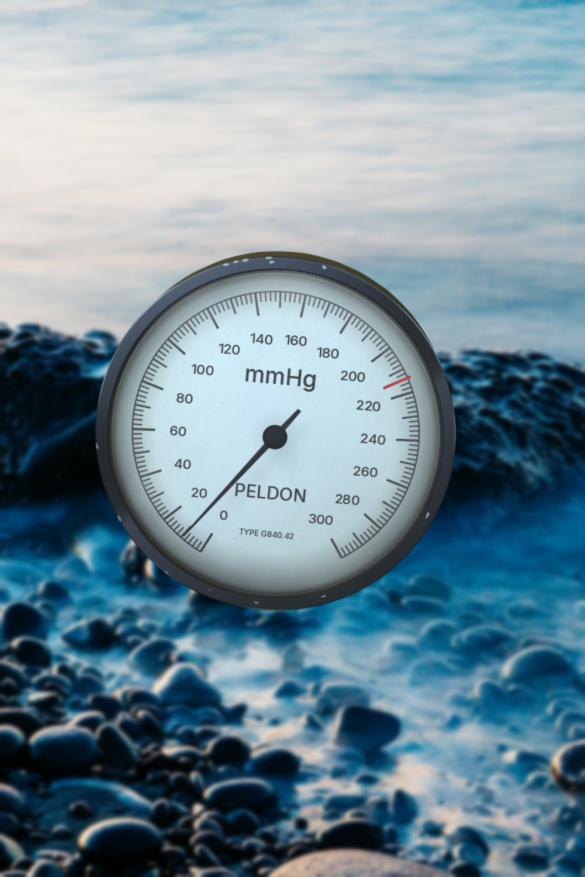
10,mmHg
